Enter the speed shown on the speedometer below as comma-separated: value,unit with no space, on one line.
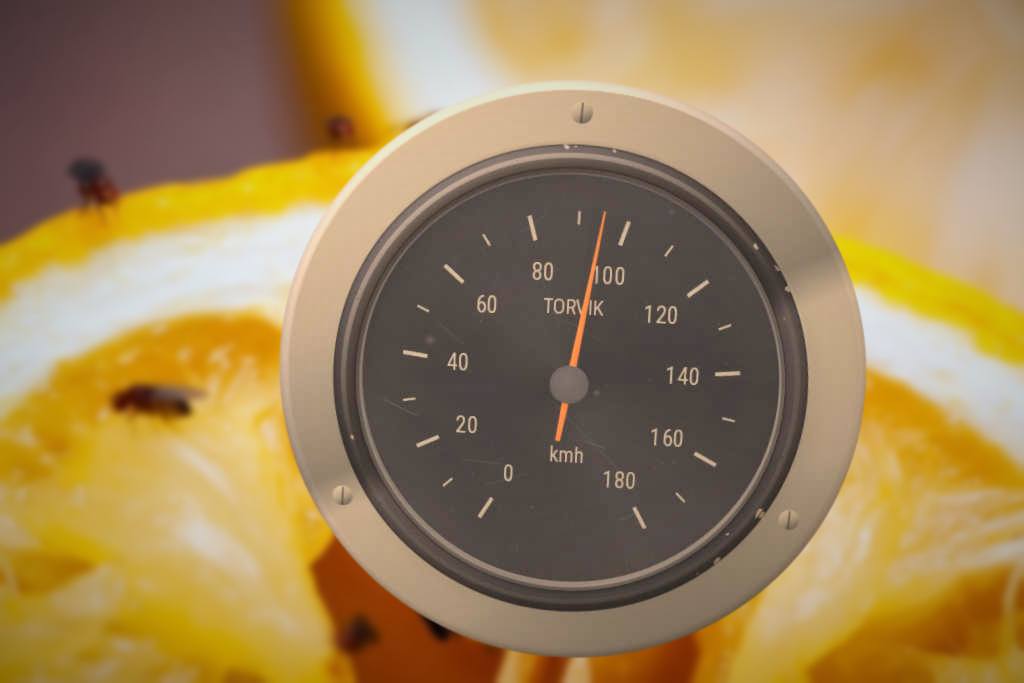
95,km/h
